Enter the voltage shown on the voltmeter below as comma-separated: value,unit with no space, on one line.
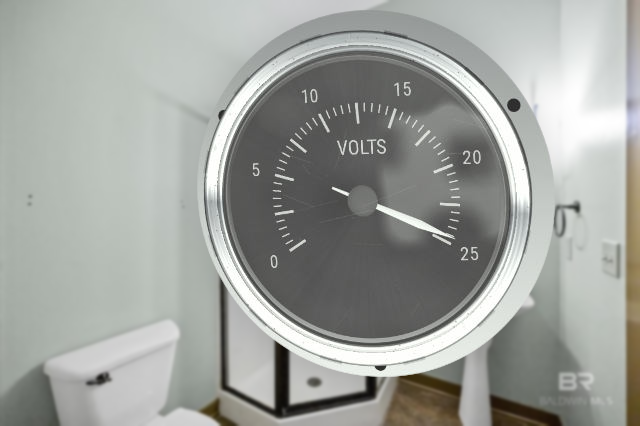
24.5,V
